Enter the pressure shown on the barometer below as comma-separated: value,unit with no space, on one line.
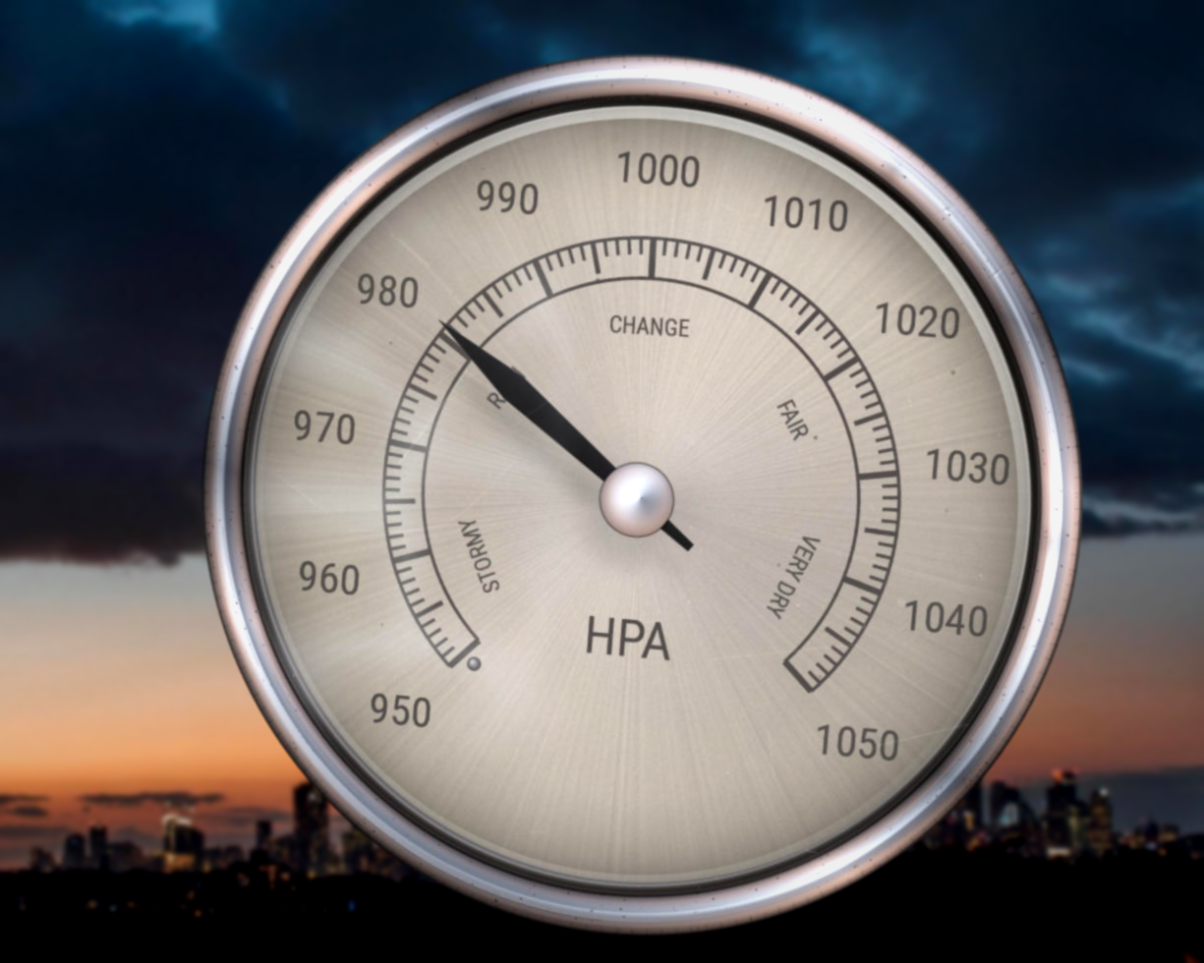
981,hPa
